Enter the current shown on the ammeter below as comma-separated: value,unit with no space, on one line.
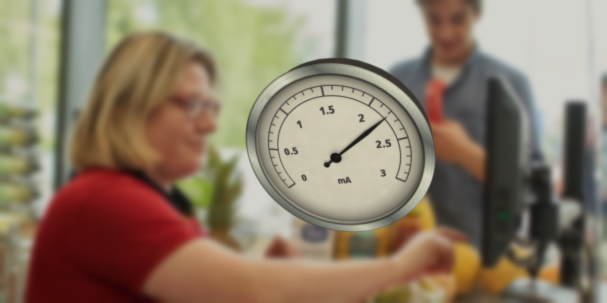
2.2,mA
